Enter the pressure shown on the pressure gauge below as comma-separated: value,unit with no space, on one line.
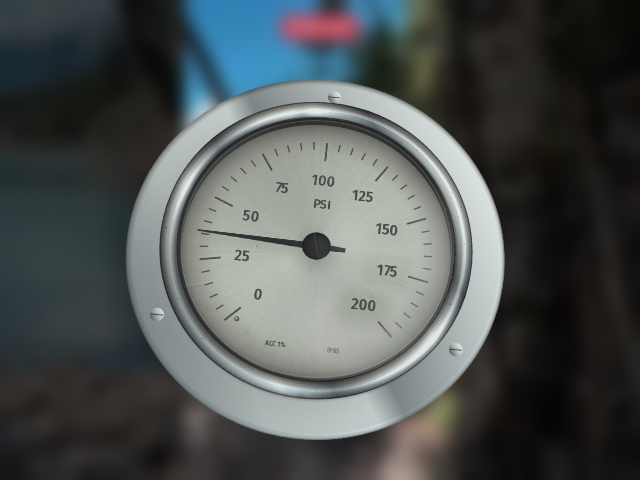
35,psi
